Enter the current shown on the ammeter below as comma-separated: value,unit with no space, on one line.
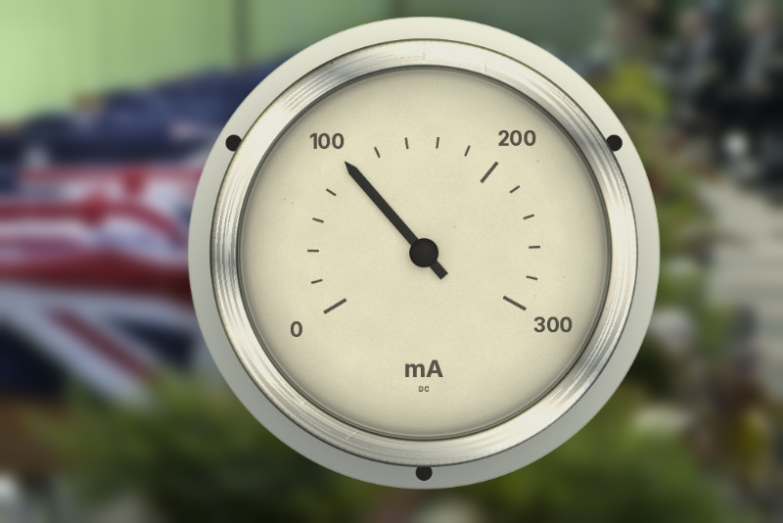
100,mA
